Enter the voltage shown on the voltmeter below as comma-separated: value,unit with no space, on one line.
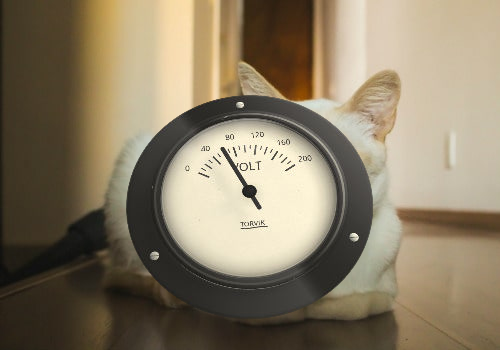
60,V
